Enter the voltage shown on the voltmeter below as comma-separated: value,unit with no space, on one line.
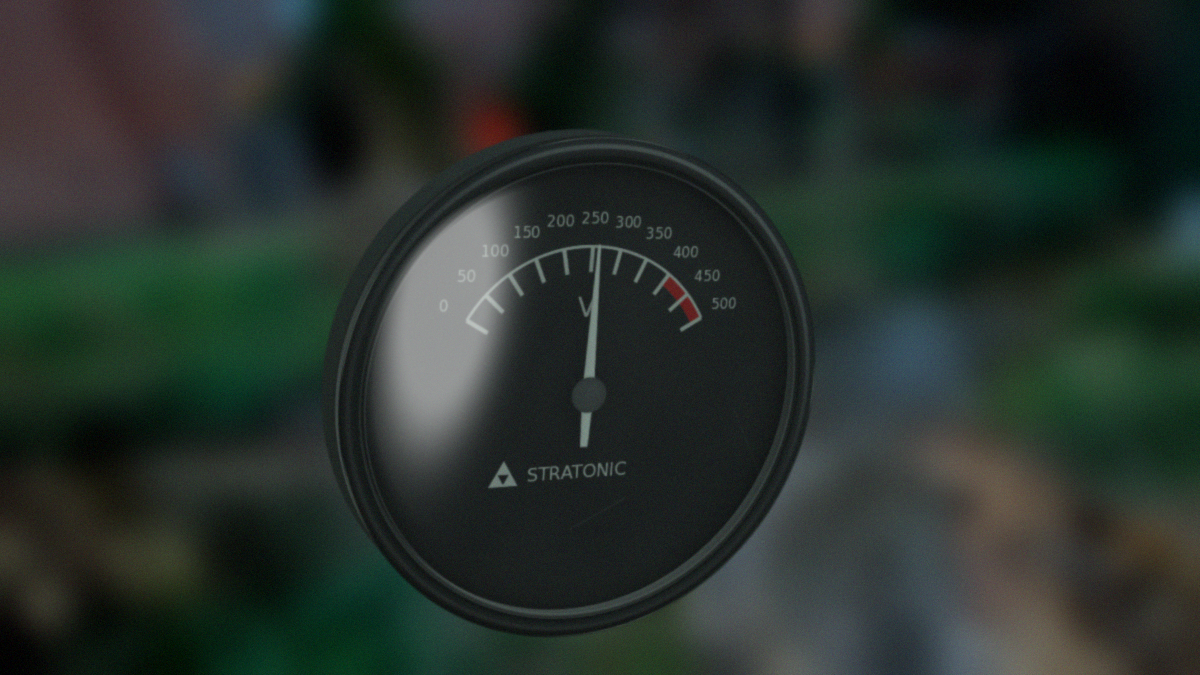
250,V
